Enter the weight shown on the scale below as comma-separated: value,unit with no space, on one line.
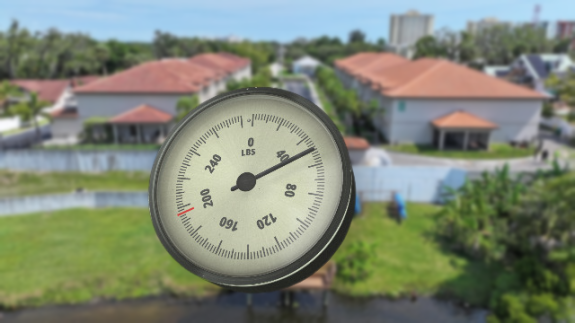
50,lb
